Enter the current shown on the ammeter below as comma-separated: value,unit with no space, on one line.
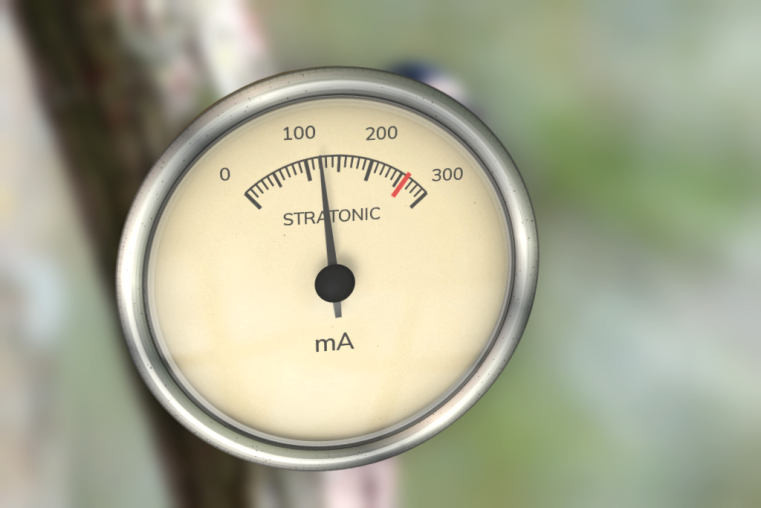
120,mA
